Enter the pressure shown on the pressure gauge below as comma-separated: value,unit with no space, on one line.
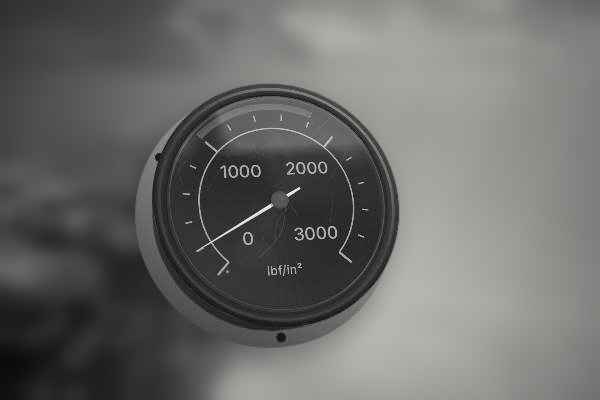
200,psi
